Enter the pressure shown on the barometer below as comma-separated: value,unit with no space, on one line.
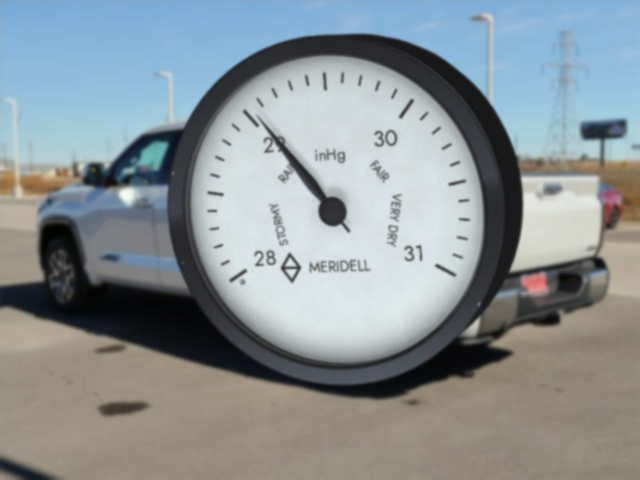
29.05,inHg
